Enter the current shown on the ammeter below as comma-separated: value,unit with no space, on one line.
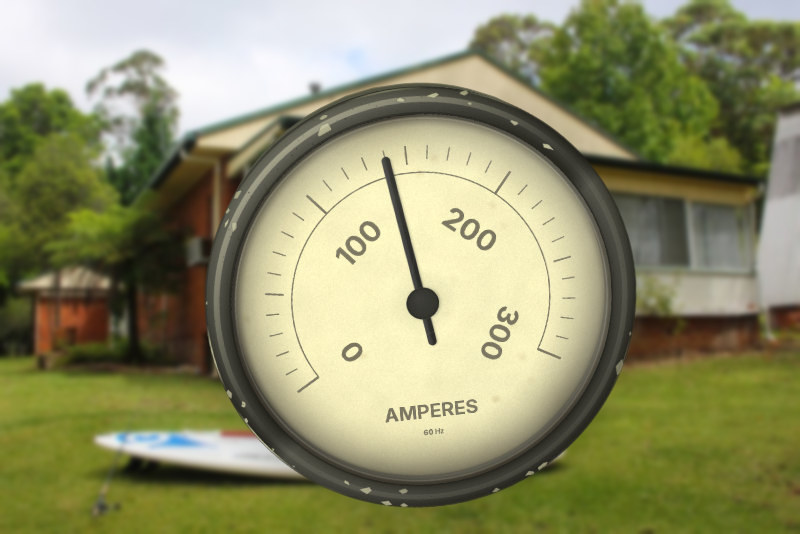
140,A
